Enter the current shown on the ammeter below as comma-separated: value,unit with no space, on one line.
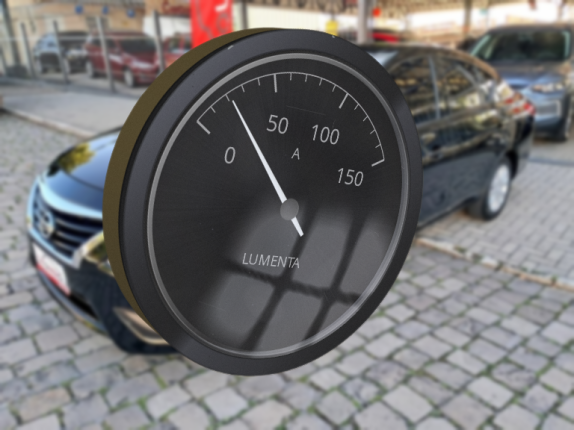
20,A
